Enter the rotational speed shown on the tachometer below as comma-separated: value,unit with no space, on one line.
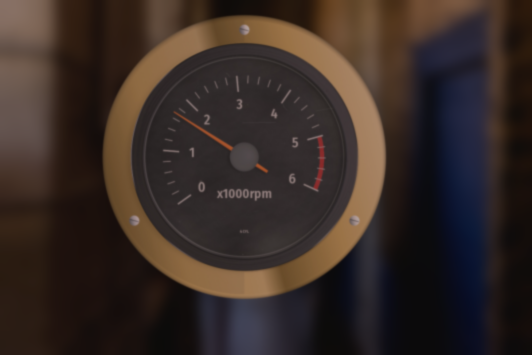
1700,rpm
